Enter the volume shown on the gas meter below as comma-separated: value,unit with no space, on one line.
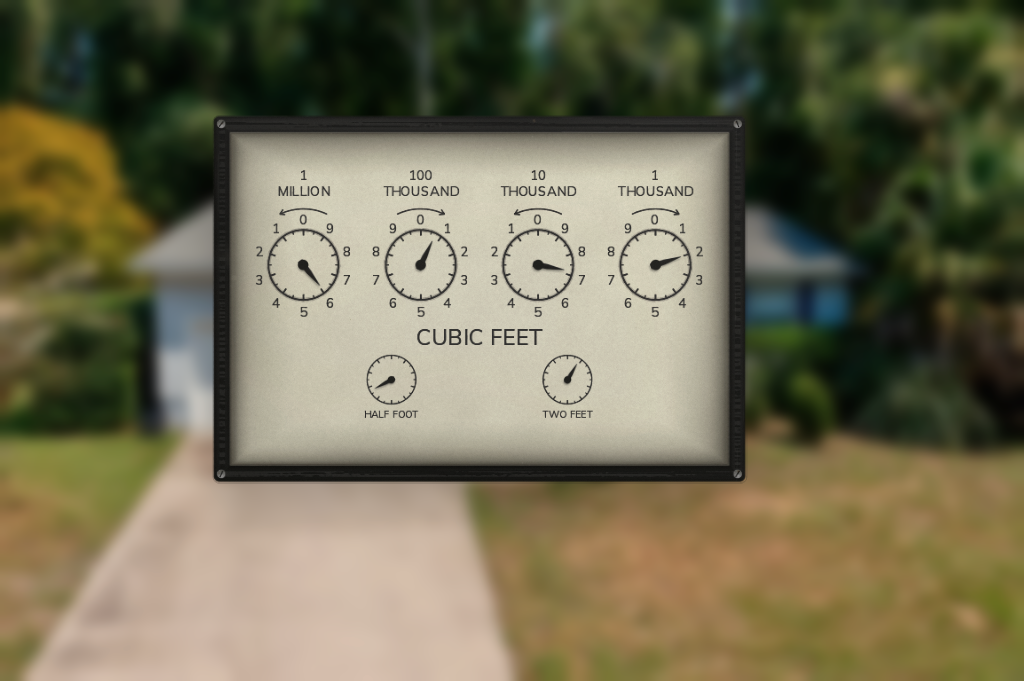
607200,ft³
